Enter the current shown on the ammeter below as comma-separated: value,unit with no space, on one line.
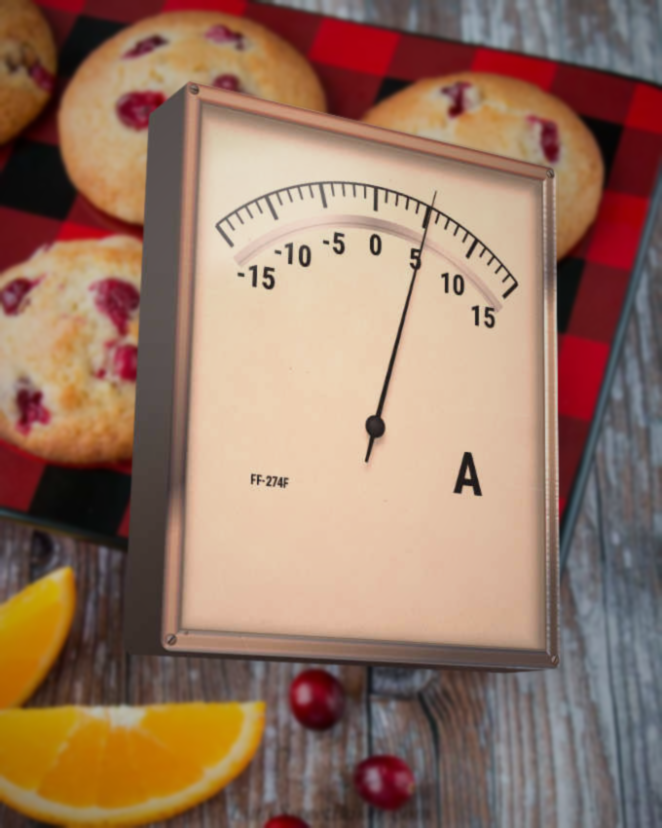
5,A
